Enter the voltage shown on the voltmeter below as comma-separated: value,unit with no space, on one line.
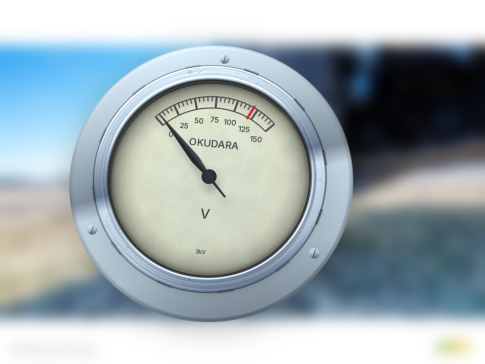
5,V
